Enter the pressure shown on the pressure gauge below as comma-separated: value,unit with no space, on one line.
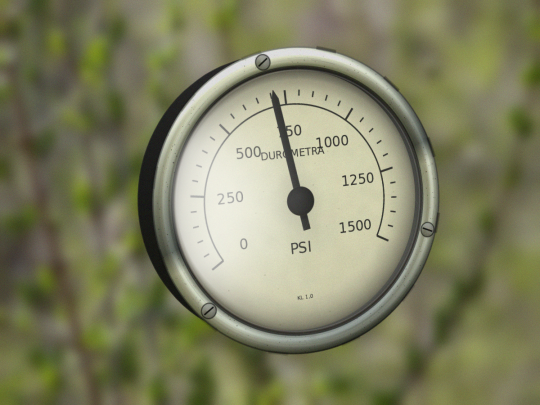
700,psi
